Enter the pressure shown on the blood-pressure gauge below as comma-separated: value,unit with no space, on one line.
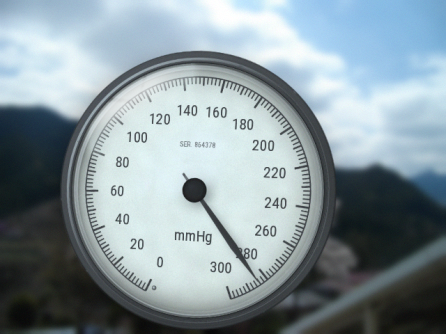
284,mmHg
